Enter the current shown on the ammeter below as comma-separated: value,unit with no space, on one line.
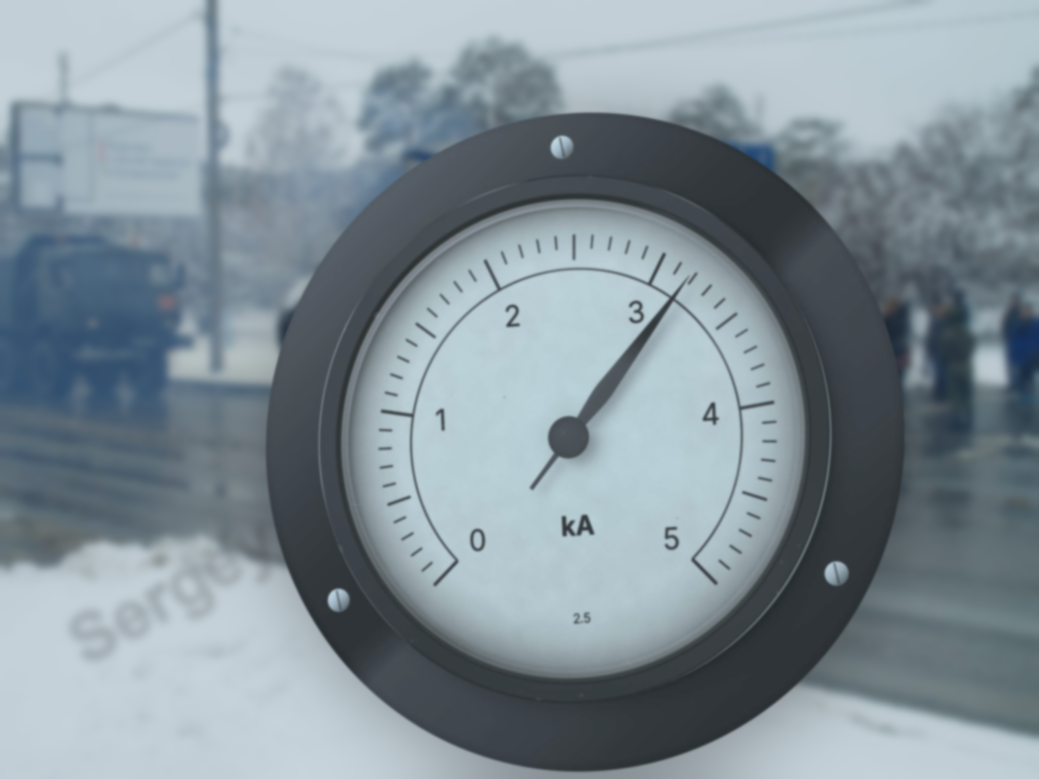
3.2,kA
